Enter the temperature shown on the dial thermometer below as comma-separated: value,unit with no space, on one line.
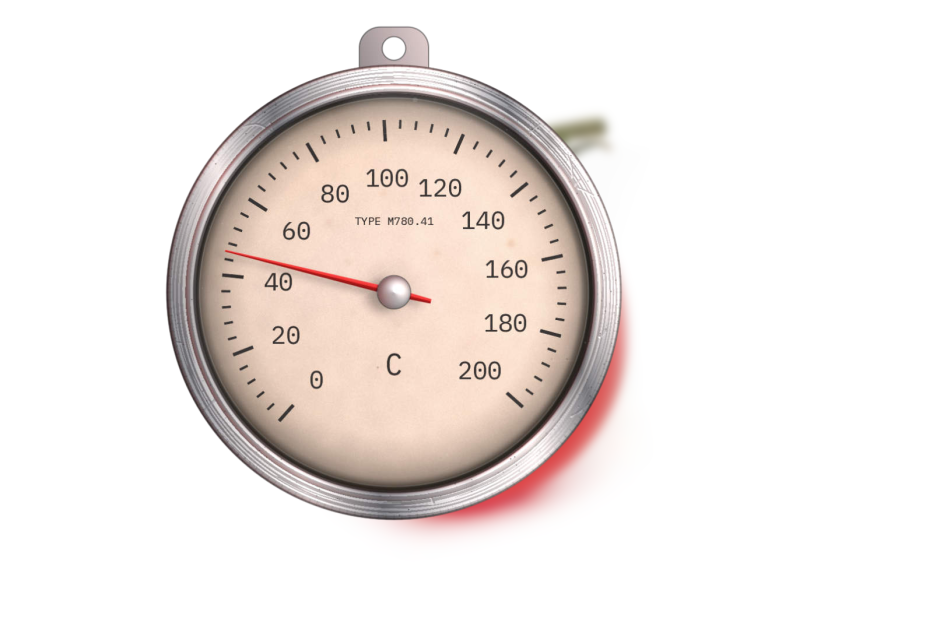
46,°C
